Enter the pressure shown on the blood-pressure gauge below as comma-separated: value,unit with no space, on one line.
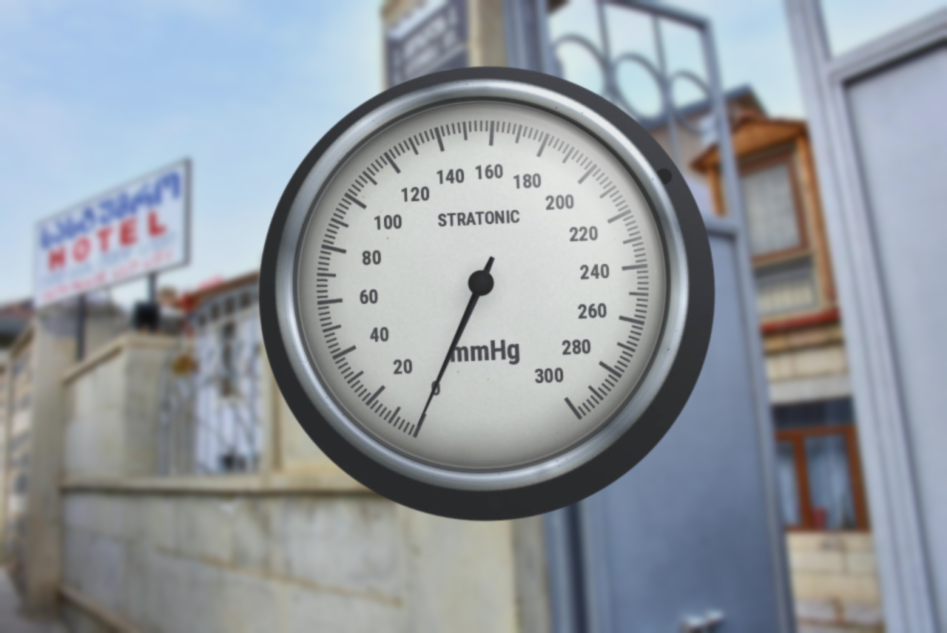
0,mmHg
